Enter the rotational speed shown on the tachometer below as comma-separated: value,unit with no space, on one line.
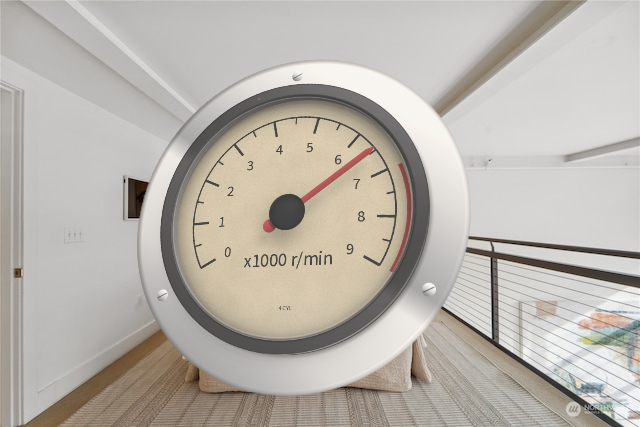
6500,rpm
